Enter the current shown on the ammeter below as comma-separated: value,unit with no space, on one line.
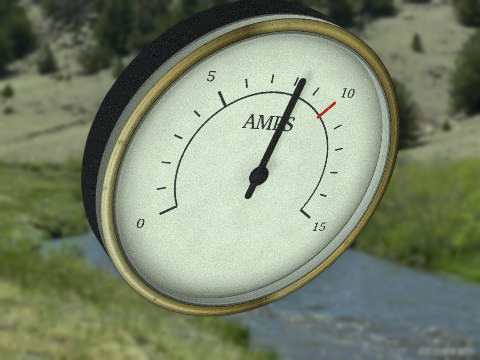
8,A
